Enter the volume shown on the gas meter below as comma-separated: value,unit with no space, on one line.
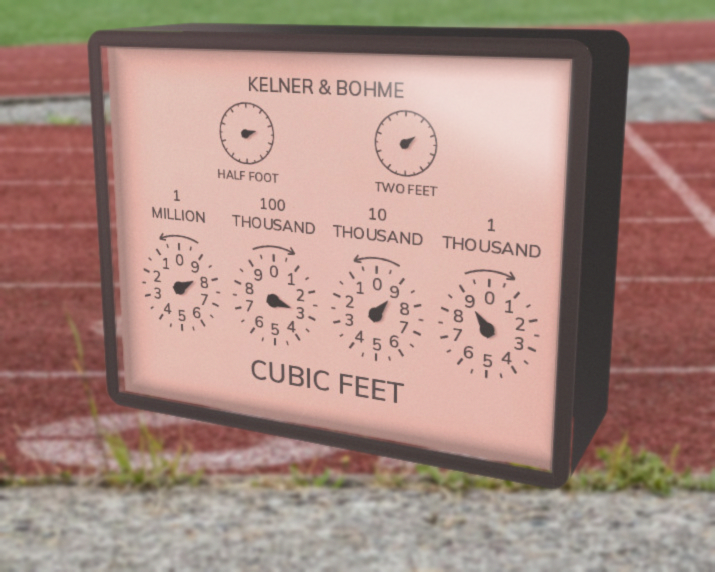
828900,ft³
